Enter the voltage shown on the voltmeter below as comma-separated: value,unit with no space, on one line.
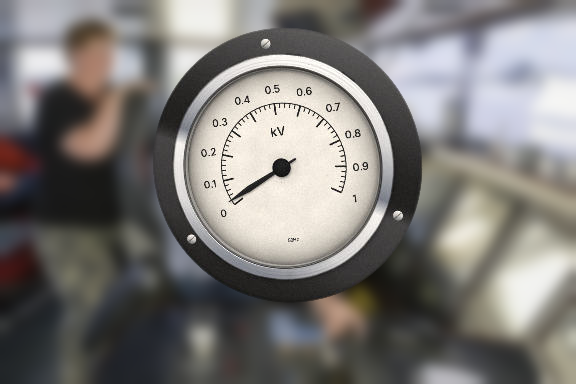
0.02,kV
